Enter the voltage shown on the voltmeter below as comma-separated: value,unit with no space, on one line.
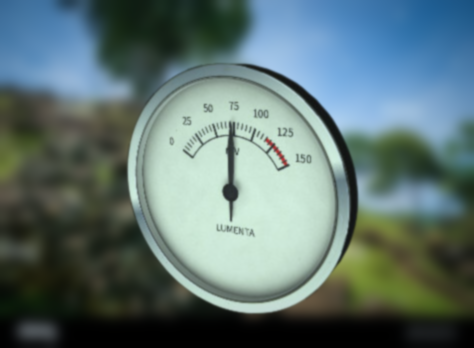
75,mV
